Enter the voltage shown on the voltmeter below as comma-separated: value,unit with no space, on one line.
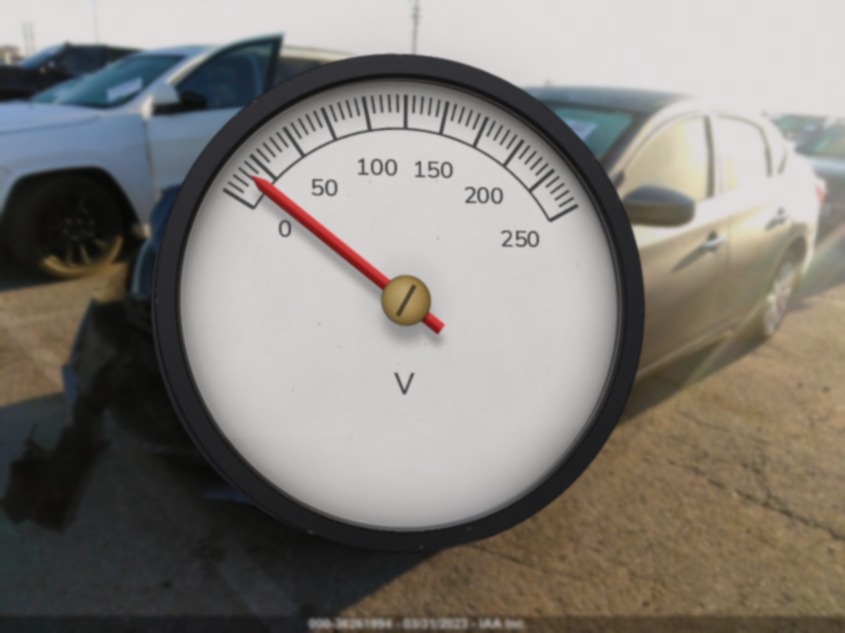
15,V
